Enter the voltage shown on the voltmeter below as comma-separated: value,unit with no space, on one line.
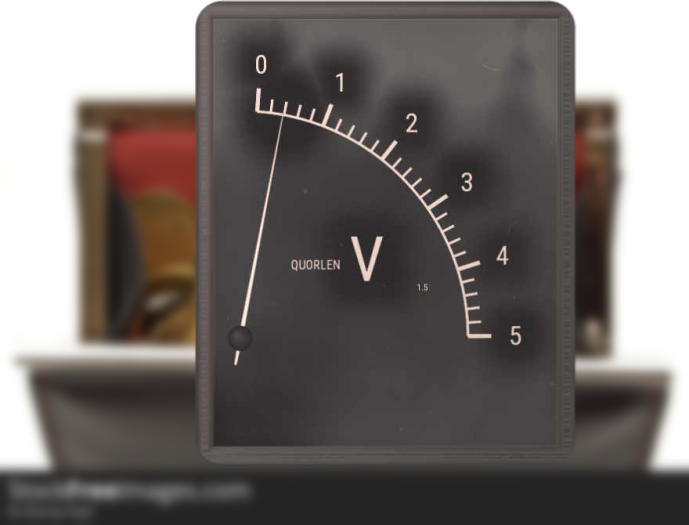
0.4,V
